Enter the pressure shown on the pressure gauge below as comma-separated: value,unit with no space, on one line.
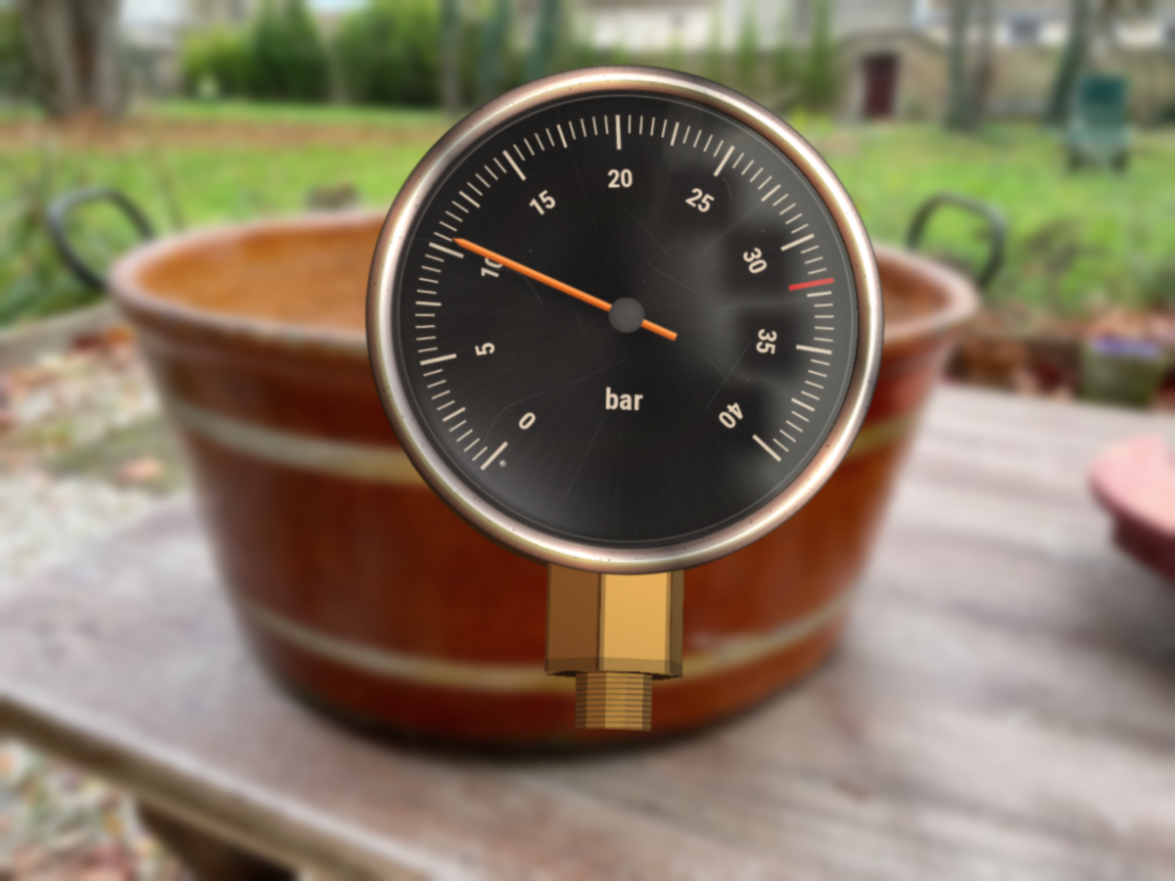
10.5,bar
